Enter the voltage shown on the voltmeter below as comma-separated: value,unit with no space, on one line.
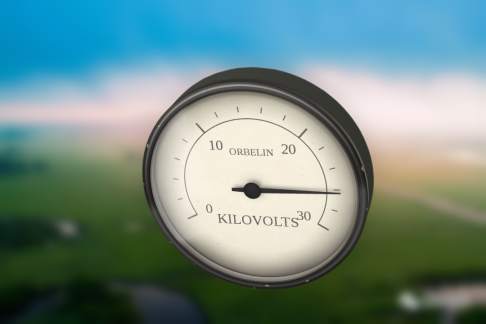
26,kV
